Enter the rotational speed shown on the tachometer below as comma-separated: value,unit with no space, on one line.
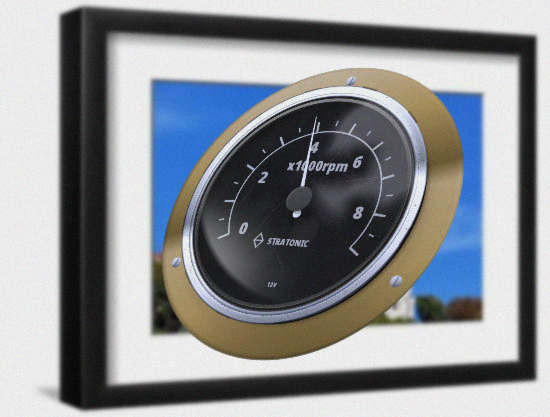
4000,rpm
